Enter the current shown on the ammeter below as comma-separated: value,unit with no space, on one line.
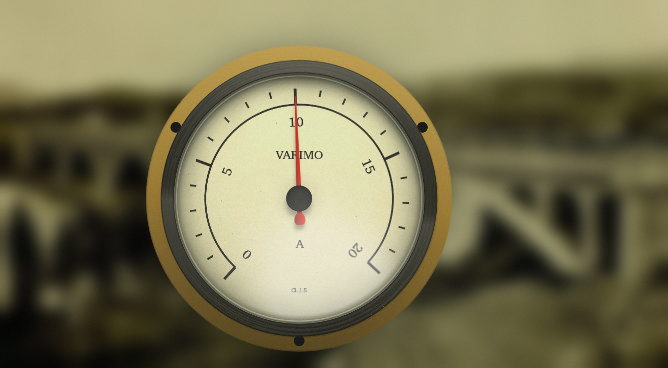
10,A
